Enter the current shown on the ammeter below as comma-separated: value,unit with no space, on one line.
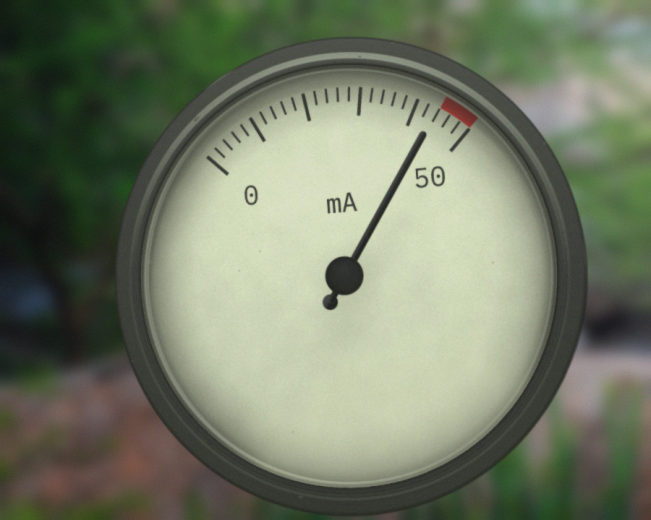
44,mA
